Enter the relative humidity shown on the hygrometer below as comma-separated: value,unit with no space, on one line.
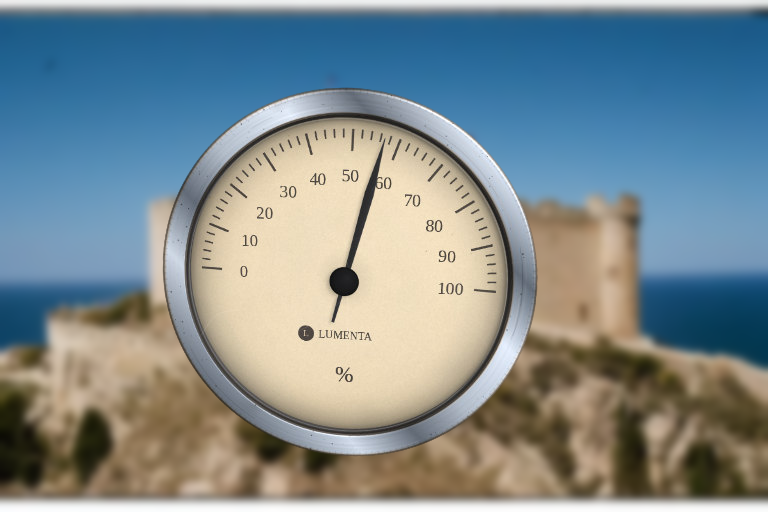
57,%
